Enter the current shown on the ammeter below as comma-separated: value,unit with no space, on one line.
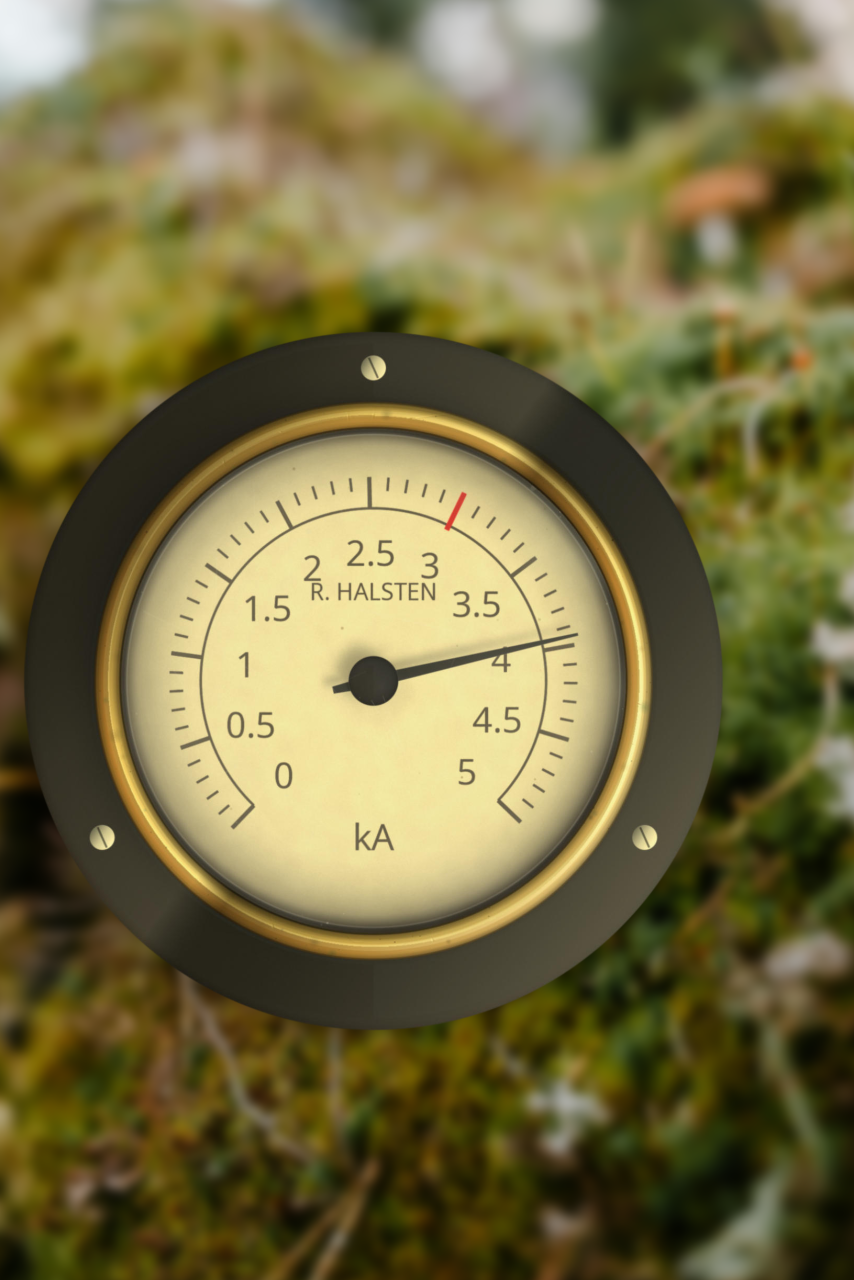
3.95,kA
